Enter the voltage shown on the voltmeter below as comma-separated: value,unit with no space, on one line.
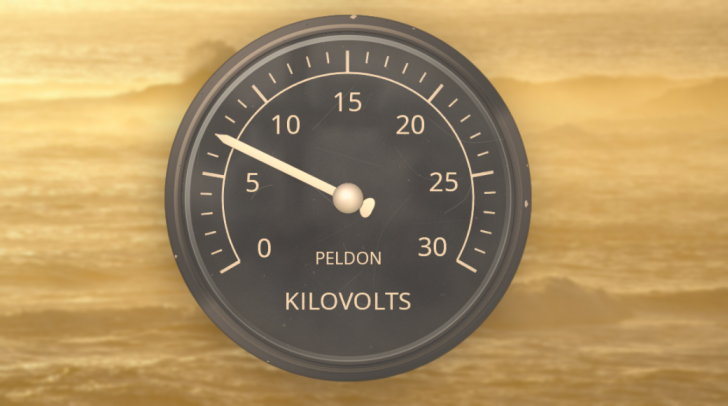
7,kV
